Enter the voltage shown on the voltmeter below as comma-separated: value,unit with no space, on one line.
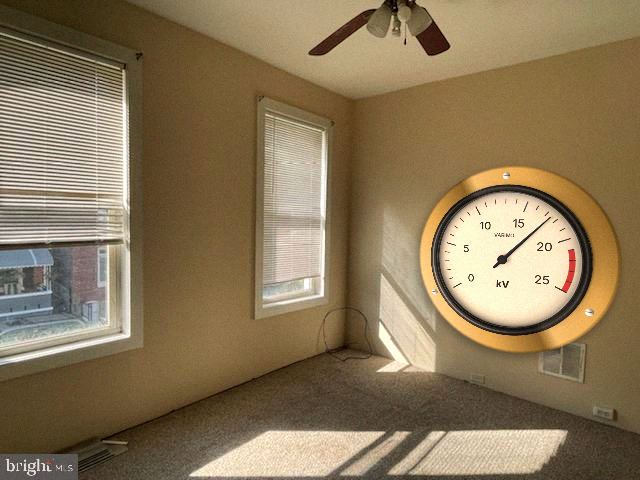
17.5,kV
